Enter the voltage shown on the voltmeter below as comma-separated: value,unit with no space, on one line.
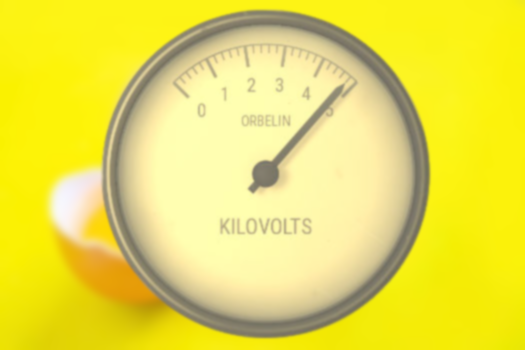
4.8,kV
